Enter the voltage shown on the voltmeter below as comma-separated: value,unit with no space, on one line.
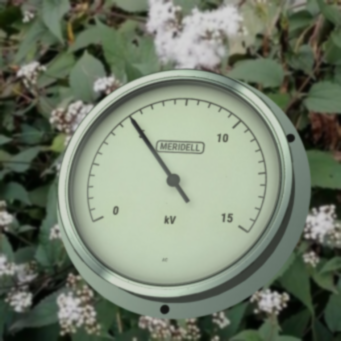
5,kV
